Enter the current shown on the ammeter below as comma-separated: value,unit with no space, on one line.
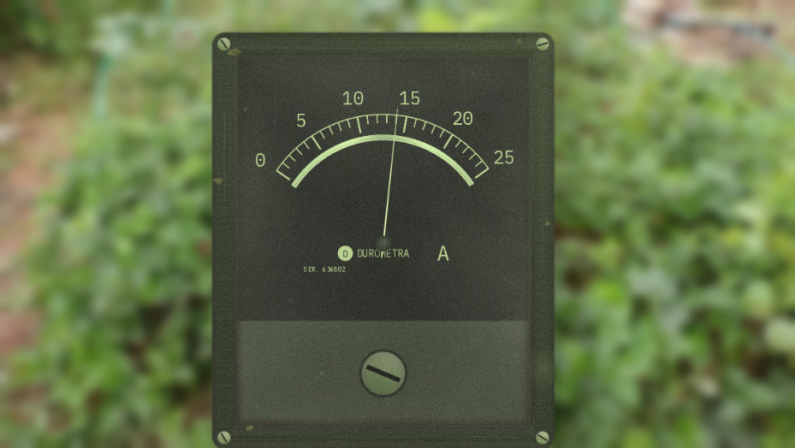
14,A
